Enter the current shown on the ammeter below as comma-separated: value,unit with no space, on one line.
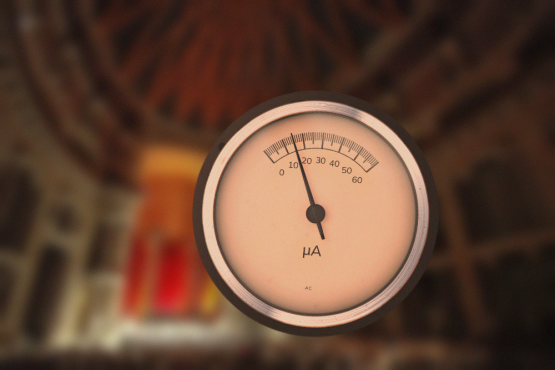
15,µA
